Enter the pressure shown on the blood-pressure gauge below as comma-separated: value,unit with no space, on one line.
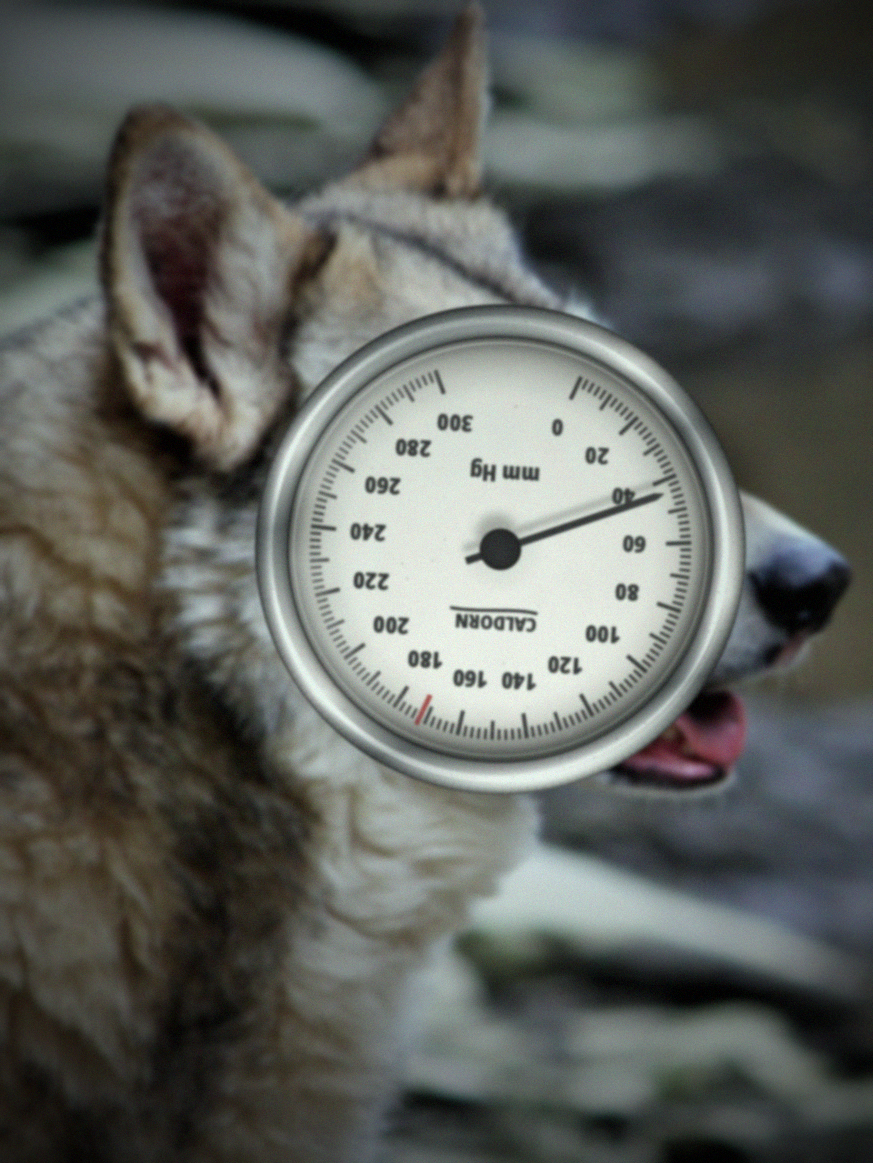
44,mmHg
